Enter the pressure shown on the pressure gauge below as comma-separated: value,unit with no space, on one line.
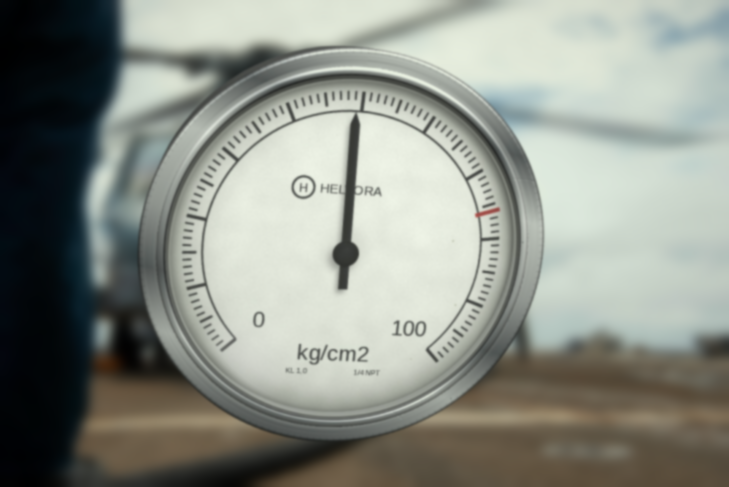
49,kg/cm²
